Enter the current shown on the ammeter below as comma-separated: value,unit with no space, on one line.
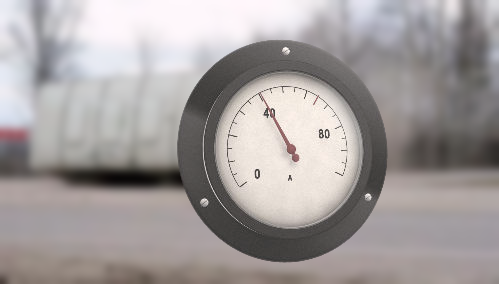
40,A
